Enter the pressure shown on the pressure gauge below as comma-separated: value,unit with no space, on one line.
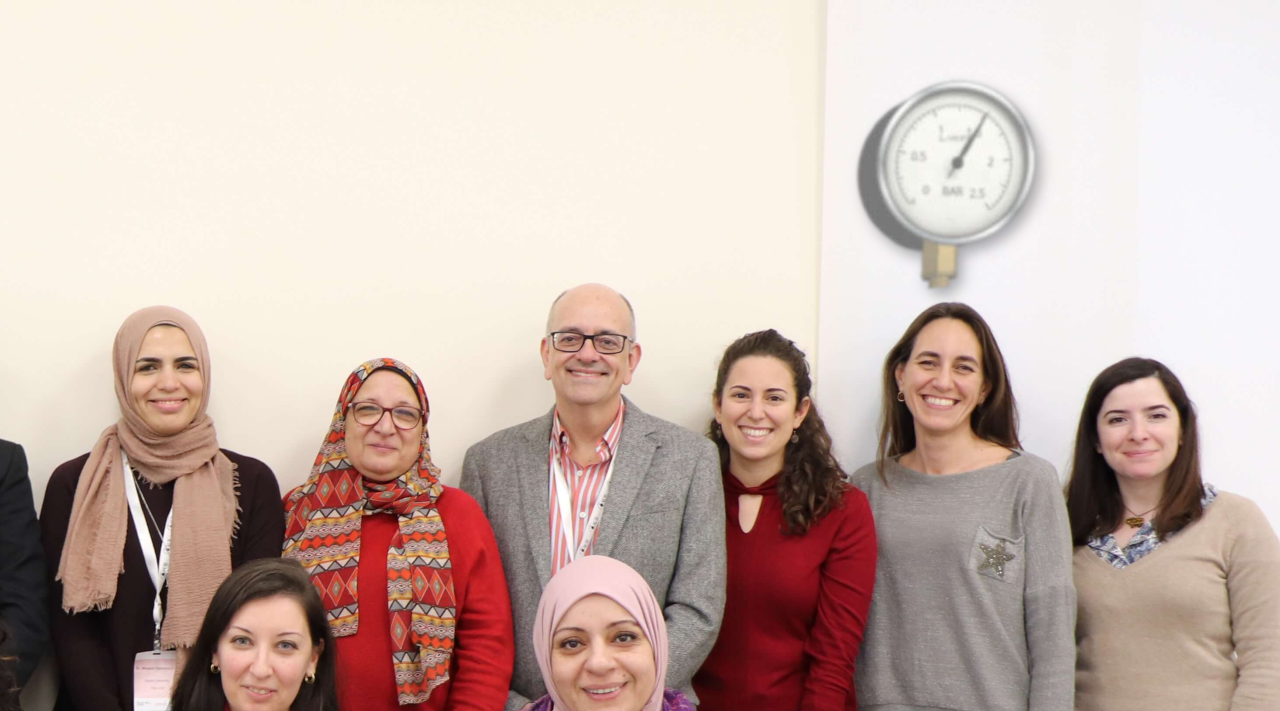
1.5,bar
